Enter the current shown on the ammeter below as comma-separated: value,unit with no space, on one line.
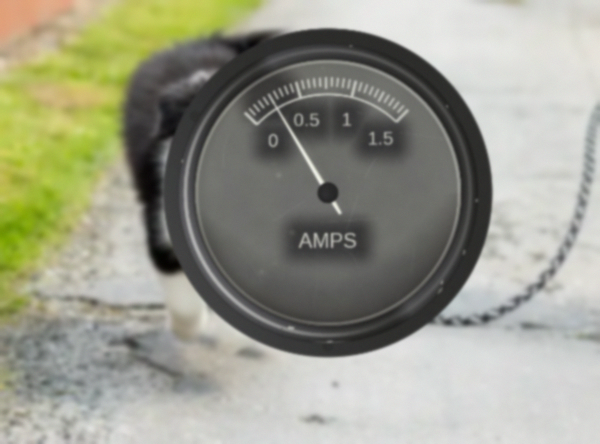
0.25,A
